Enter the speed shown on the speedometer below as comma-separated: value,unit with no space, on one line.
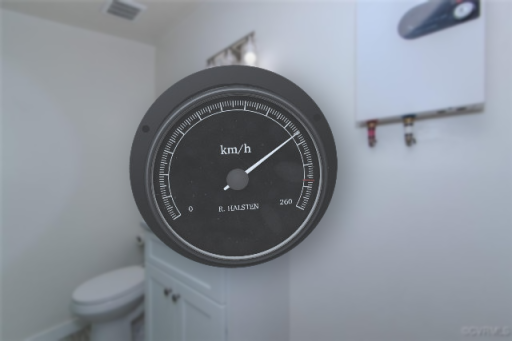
190,km/h
